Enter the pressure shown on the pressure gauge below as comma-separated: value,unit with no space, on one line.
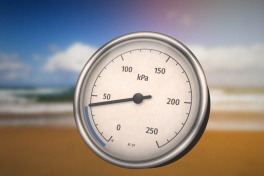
40,kPa
